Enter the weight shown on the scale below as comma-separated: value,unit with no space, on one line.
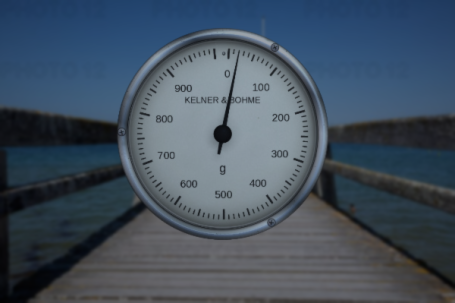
20,g
